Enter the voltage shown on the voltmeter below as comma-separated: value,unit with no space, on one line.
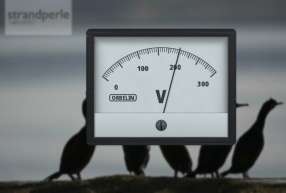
200,V
